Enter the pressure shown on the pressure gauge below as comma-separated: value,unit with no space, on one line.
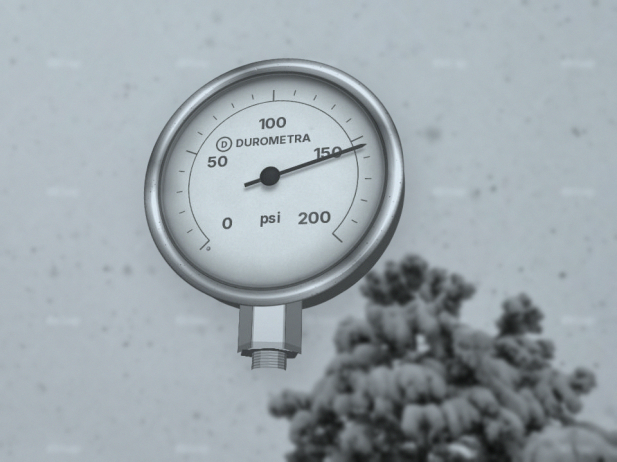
155,psi
